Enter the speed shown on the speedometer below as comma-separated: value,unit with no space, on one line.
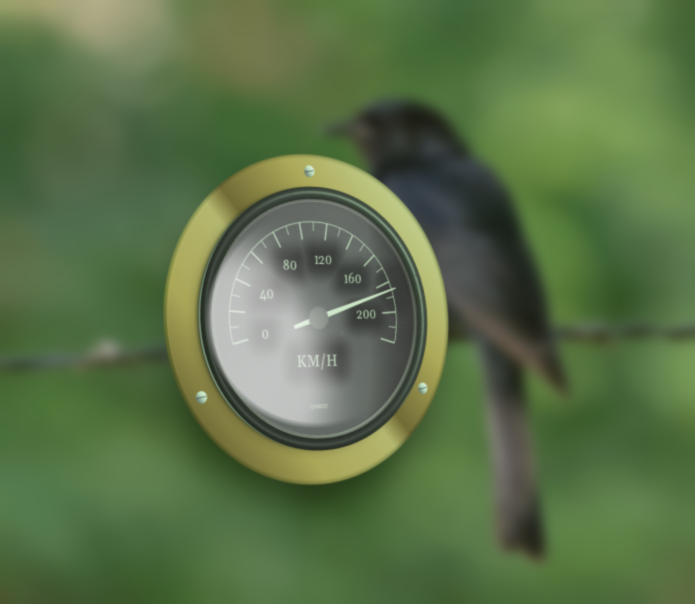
185,km/h
